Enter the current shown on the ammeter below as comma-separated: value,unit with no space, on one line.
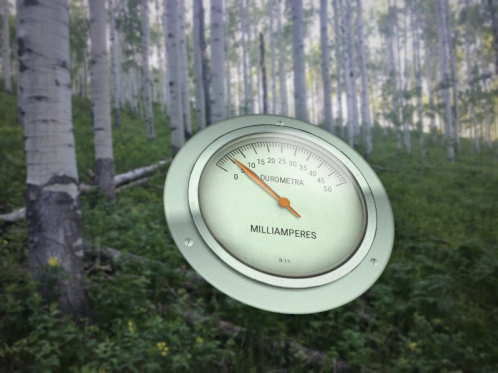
5,mA
